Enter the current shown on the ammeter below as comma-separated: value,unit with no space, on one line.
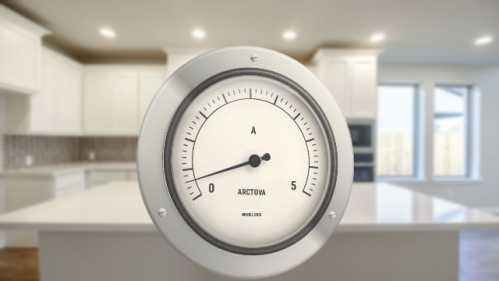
0.3,A
